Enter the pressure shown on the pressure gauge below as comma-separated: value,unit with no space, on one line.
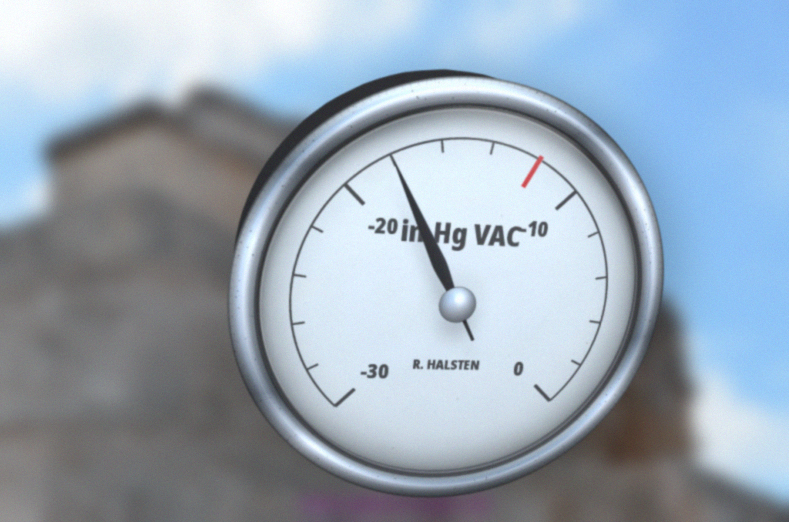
-18,inHg
